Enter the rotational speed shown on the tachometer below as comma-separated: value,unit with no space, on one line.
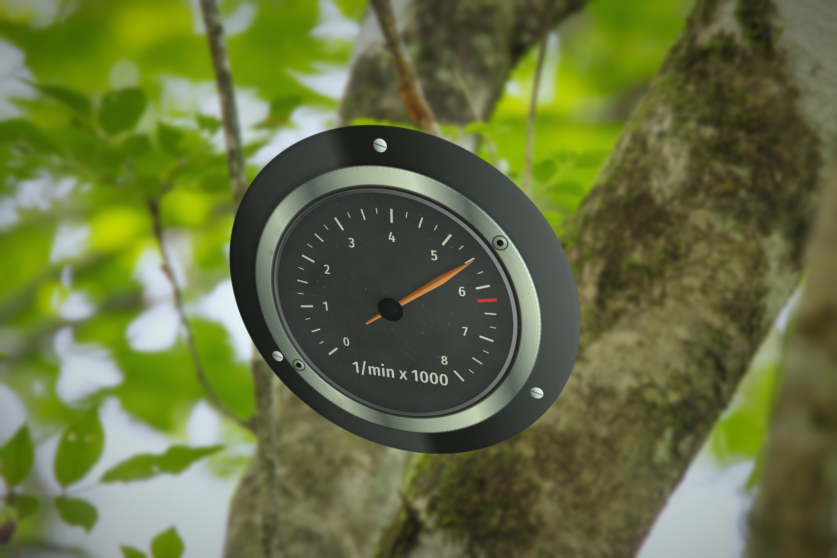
5500,rpm
